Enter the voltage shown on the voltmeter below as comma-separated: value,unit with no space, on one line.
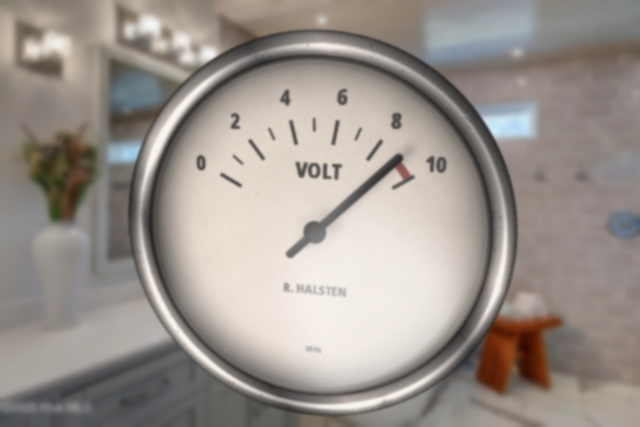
9,V
